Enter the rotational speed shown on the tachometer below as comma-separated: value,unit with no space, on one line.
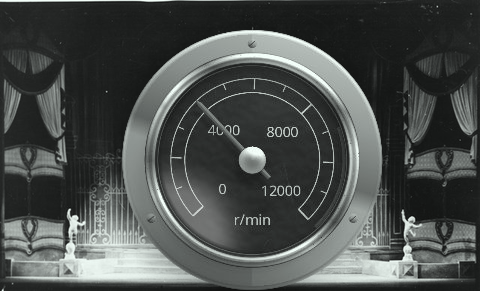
4000,rpm
